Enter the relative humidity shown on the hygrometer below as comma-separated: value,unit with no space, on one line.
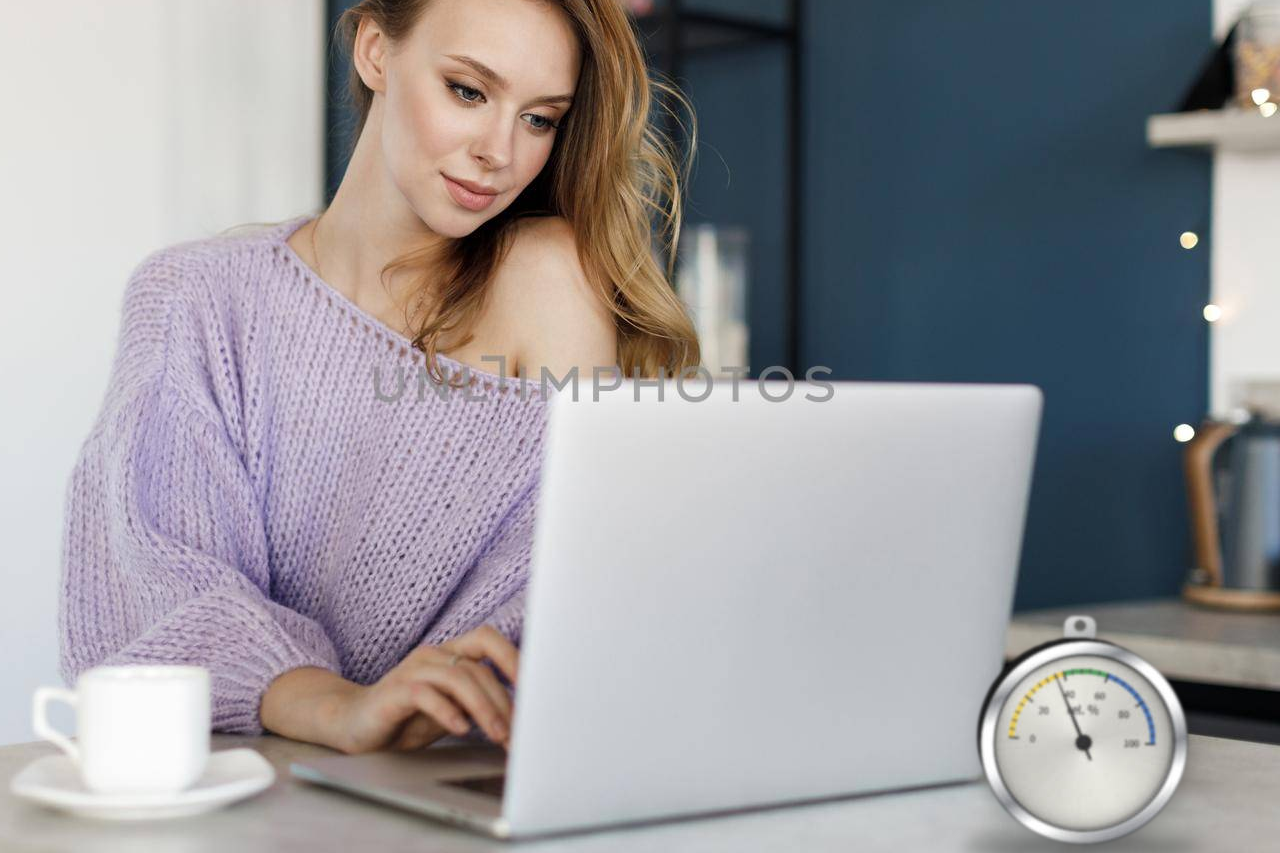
36,%
